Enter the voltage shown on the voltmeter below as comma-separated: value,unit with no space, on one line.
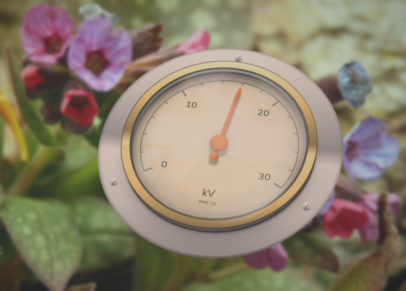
16,kV
